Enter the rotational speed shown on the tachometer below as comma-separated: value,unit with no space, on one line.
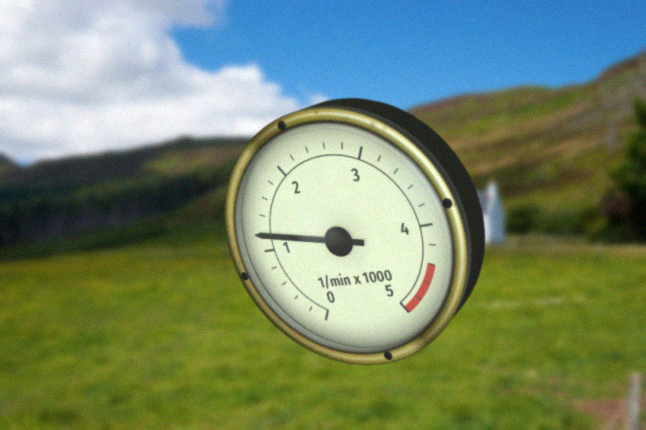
1200,rpm
